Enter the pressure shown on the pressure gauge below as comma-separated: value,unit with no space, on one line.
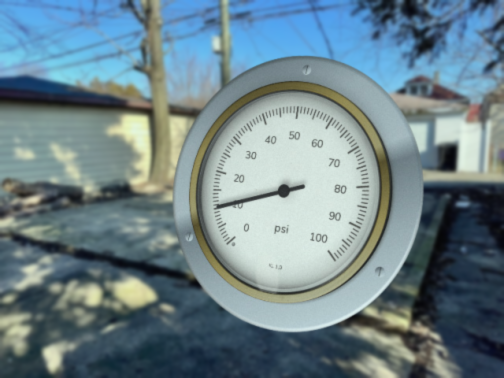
10,psi
